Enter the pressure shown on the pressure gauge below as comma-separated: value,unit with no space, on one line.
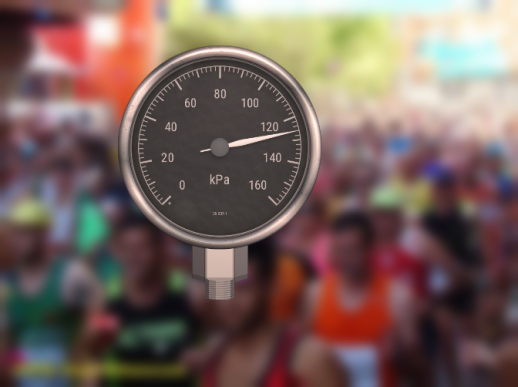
126,kPa
